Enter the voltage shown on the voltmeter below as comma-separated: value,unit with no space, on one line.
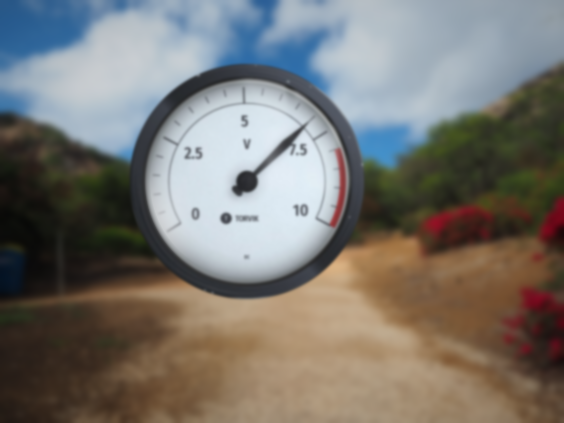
7,V
